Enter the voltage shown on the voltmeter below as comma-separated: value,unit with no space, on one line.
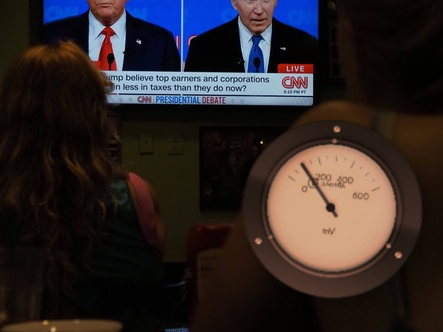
100,mV
